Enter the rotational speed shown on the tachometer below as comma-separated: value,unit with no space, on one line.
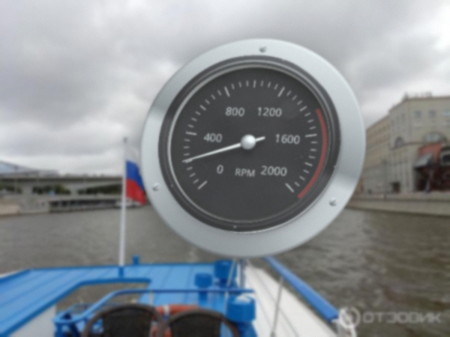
200,rpm
